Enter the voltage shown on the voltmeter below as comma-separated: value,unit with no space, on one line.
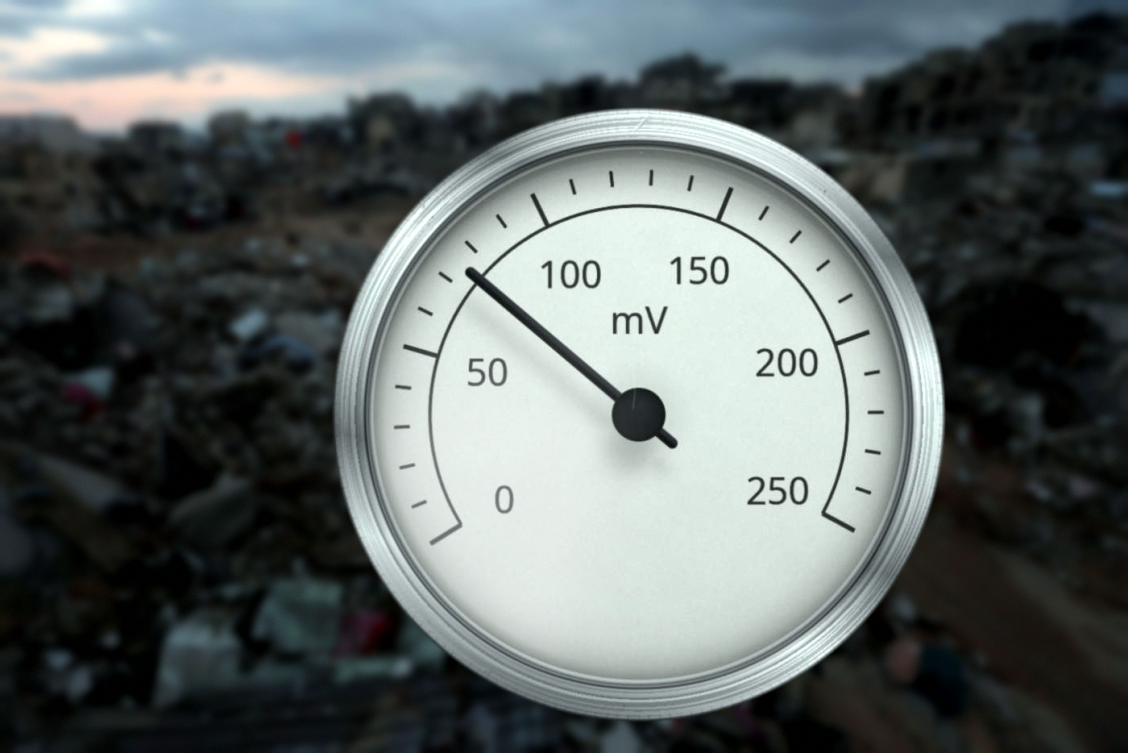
75,mV
